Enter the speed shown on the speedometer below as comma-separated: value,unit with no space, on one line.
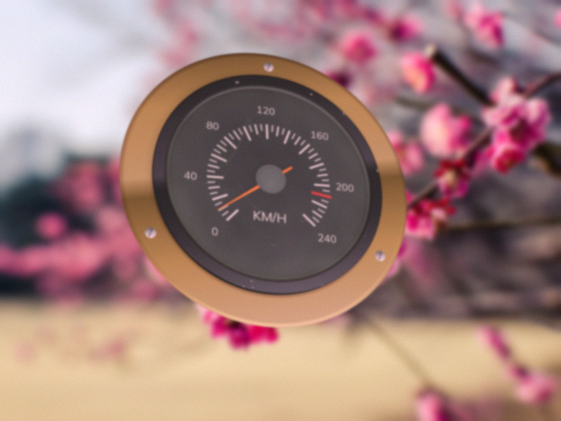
10,km/h
